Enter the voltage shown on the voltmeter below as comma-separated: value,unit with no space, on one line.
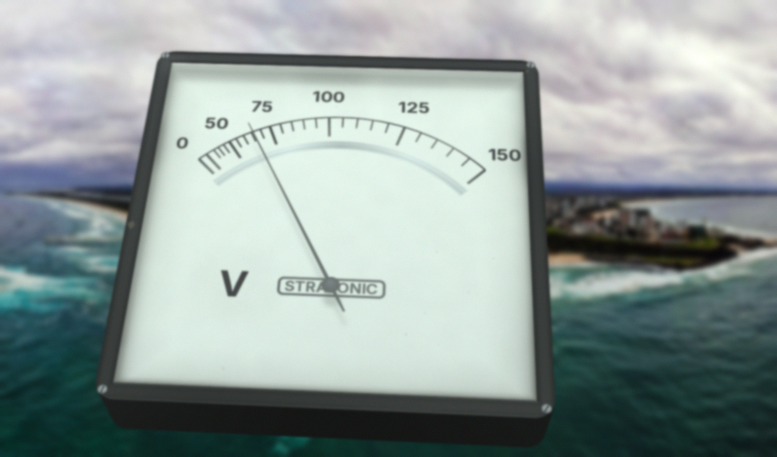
65,V
